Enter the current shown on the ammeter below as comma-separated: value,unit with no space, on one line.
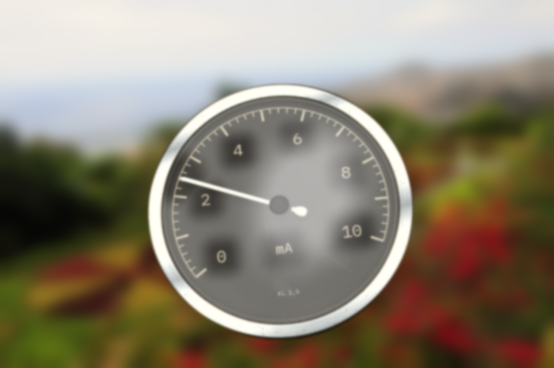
2.4,mA
